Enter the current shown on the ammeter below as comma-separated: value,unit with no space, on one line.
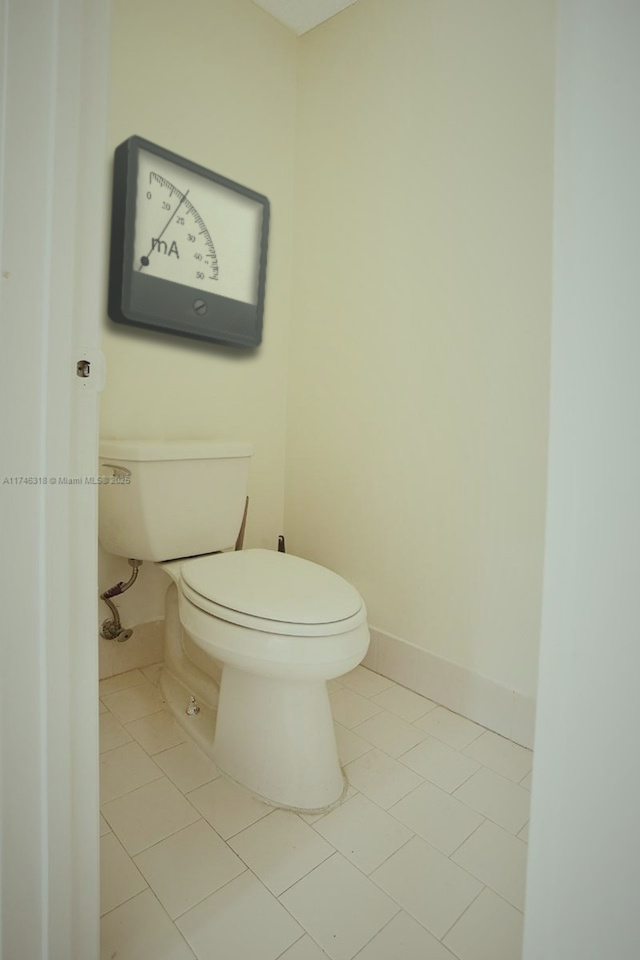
15,mA
